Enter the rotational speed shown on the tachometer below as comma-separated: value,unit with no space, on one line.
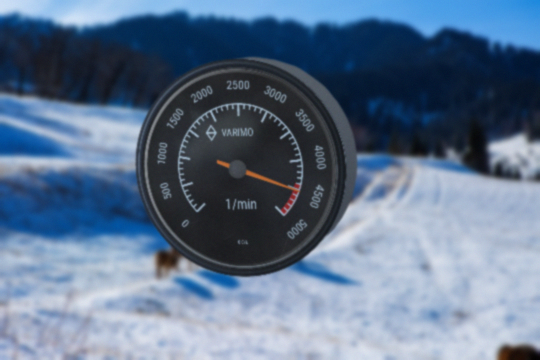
4500,rpm
